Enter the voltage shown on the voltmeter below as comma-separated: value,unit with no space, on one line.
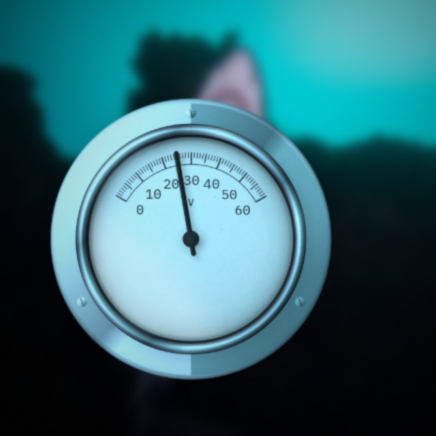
25,V
